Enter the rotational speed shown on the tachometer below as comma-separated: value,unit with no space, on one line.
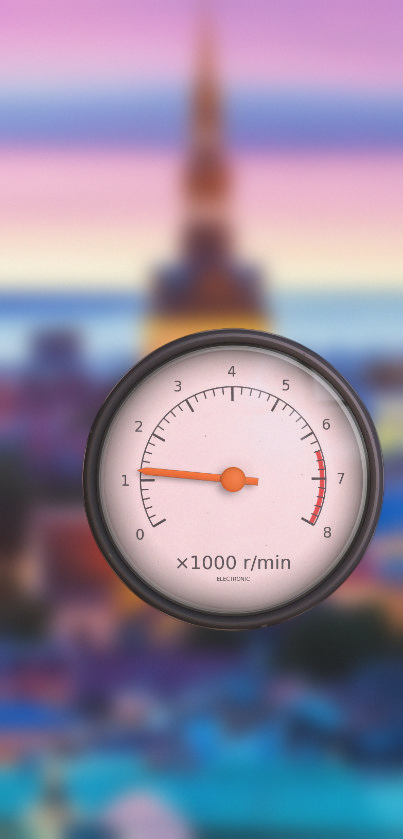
1200,rpm
